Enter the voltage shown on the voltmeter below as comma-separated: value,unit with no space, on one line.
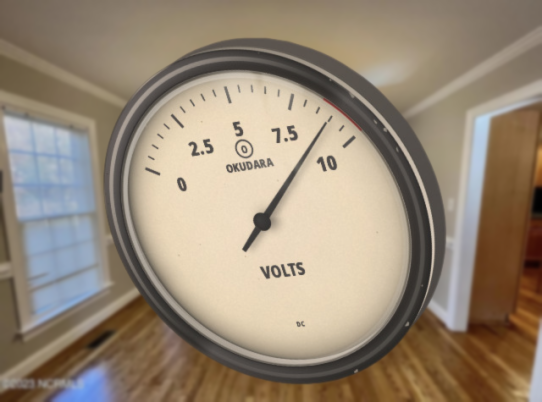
9,V
